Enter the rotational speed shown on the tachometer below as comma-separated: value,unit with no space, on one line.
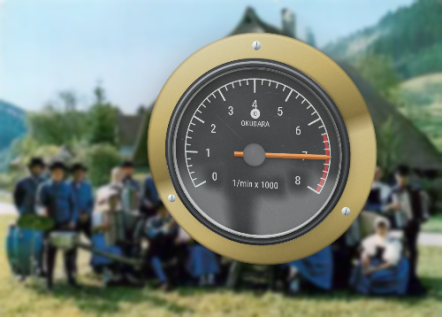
7000,rpm
